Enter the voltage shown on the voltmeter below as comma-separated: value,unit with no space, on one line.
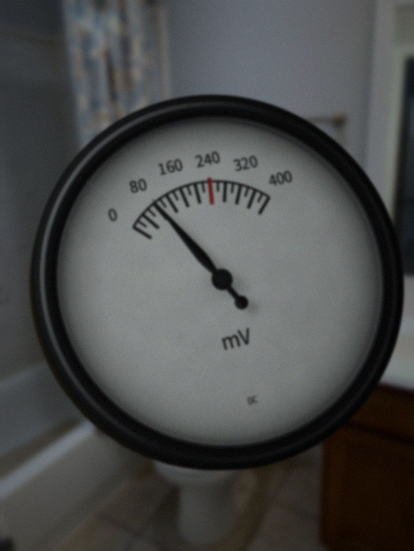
80,mV
